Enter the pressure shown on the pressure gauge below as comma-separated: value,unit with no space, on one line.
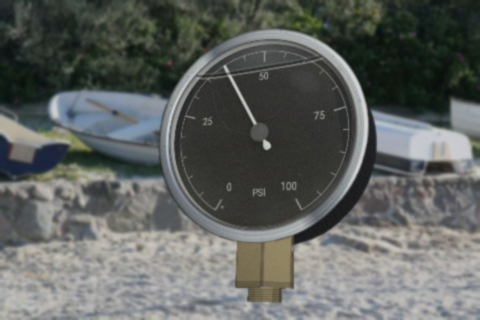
40,psi
